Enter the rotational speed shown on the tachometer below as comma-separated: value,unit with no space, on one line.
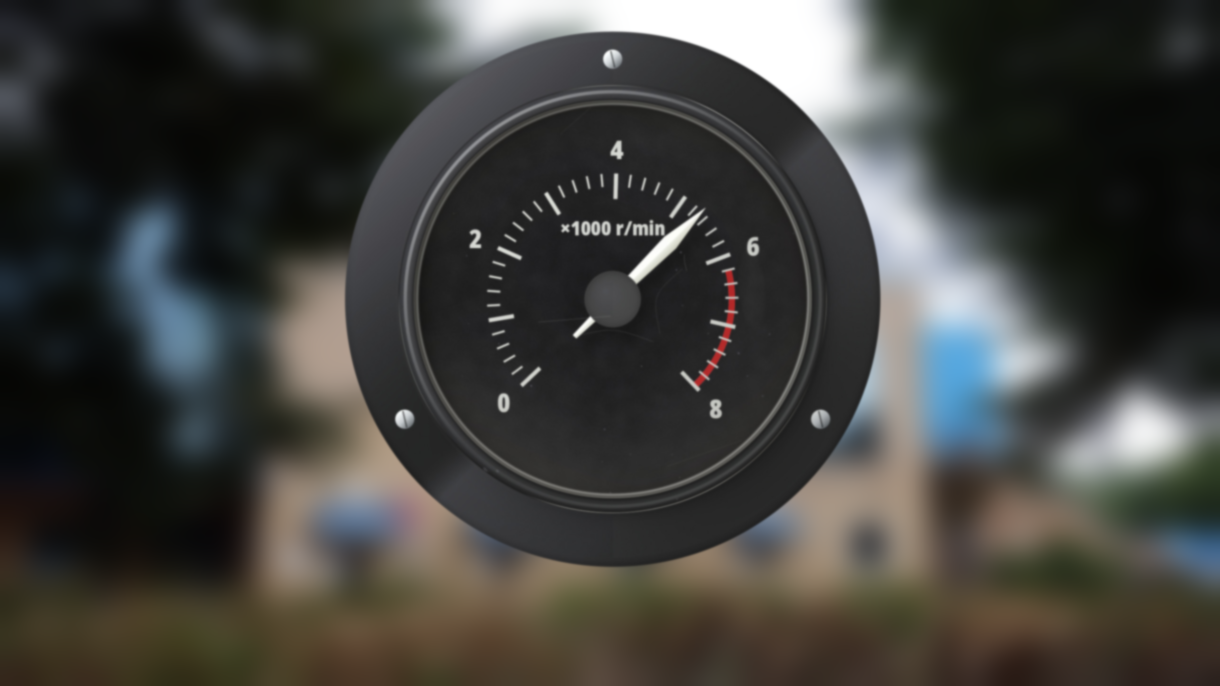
5300,rpm
